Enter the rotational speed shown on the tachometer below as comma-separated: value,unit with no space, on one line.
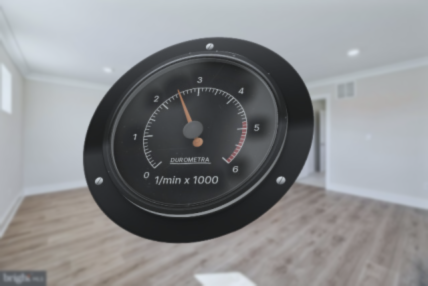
2500,rpm
